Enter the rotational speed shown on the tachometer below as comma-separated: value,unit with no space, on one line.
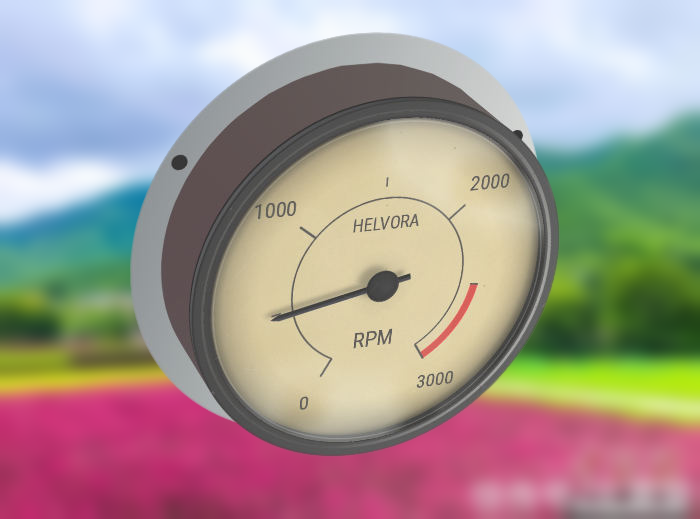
500,rpm
